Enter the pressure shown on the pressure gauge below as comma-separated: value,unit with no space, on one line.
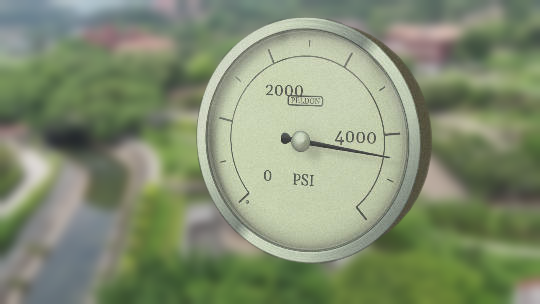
4250,psi
